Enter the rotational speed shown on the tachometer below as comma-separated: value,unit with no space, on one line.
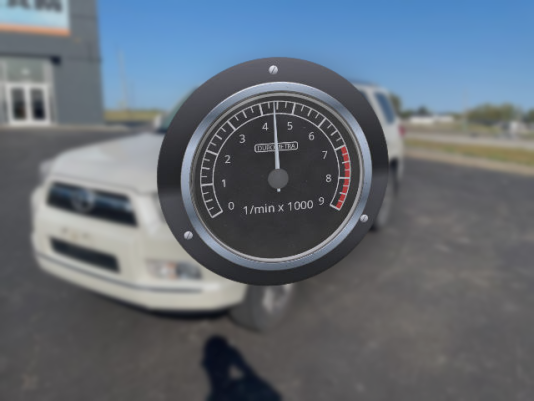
4375,rpm
